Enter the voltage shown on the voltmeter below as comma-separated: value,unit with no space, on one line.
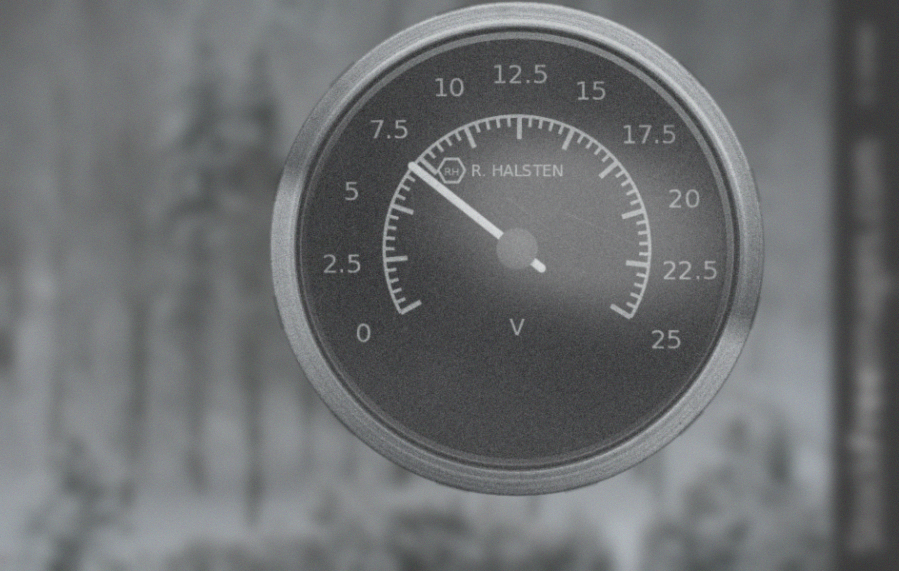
7,V
